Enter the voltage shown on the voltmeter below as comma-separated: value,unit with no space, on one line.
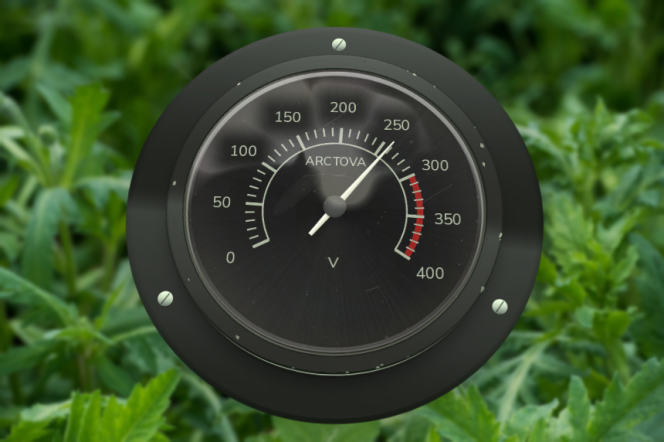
260,V
